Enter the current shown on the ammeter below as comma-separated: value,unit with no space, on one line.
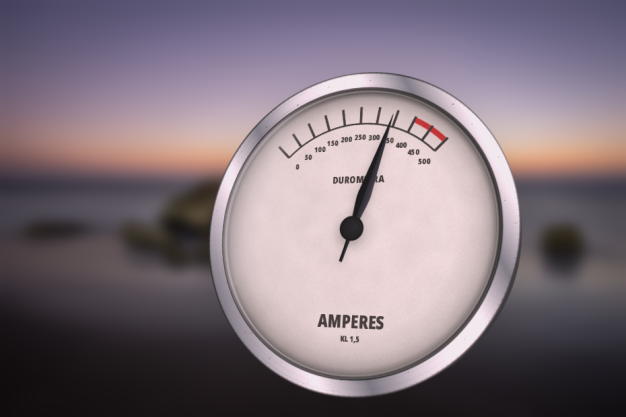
350,A
